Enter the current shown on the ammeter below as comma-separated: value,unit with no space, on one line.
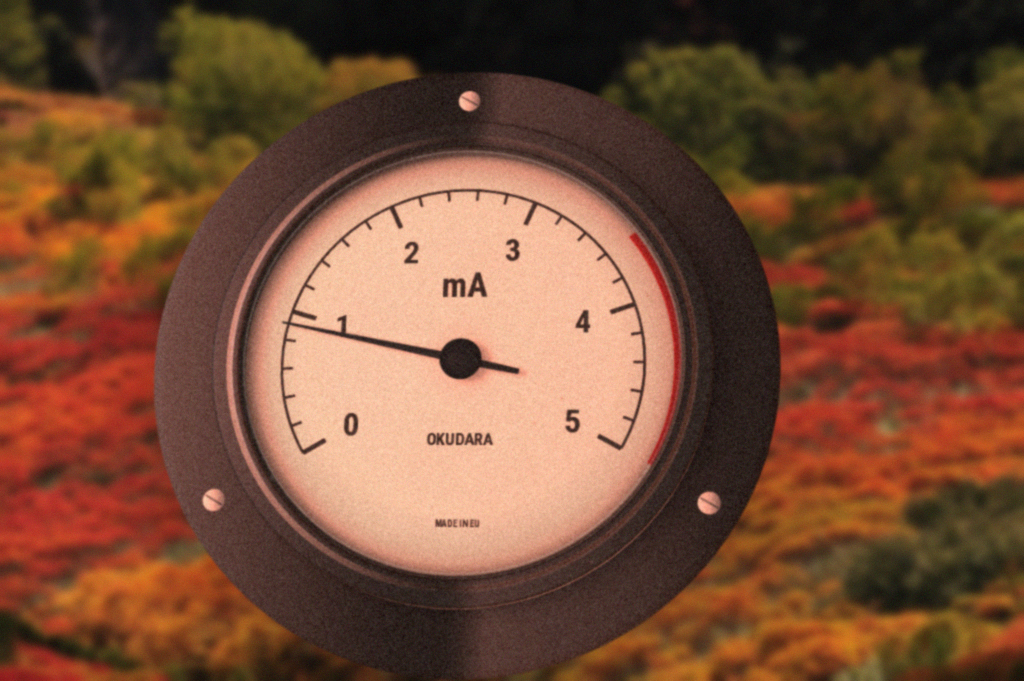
0.9,mA
